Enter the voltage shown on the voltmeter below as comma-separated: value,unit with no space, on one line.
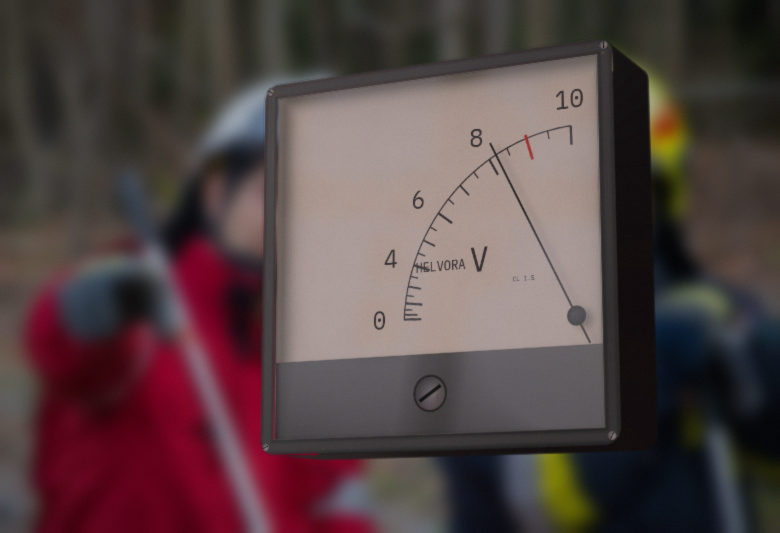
8.25,V
